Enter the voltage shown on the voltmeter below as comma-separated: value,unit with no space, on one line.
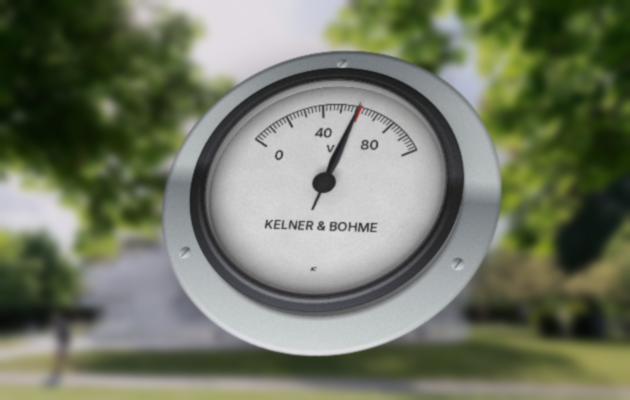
60,V
